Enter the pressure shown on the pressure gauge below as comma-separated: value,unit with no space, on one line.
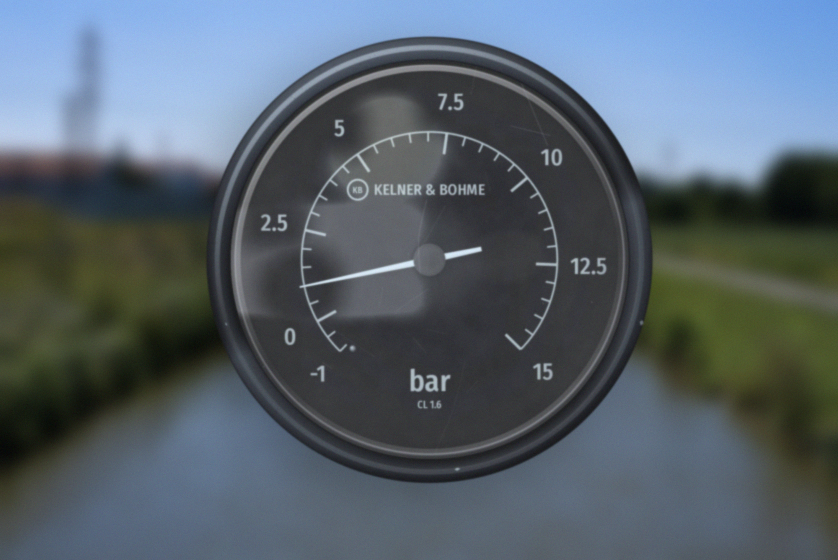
1,bar
